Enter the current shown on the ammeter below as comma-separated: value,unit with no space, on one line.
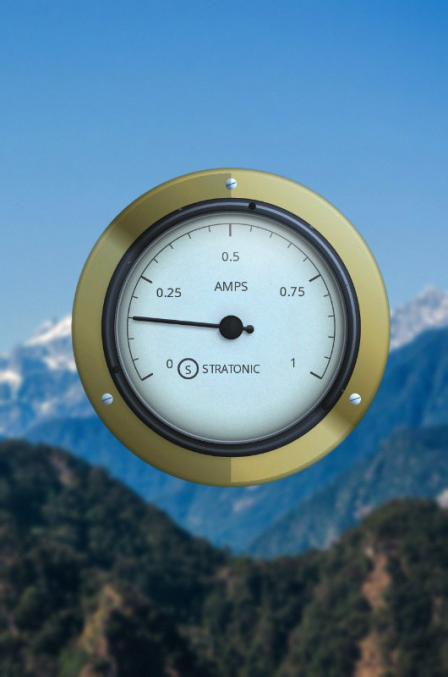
0.15,A
